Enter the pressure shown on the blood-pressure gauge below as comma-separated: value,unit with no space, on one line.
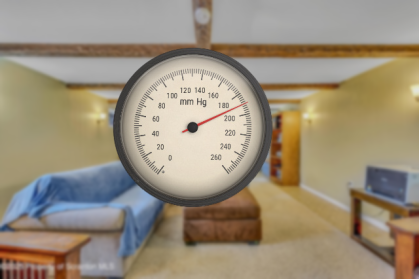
190,mmHg
